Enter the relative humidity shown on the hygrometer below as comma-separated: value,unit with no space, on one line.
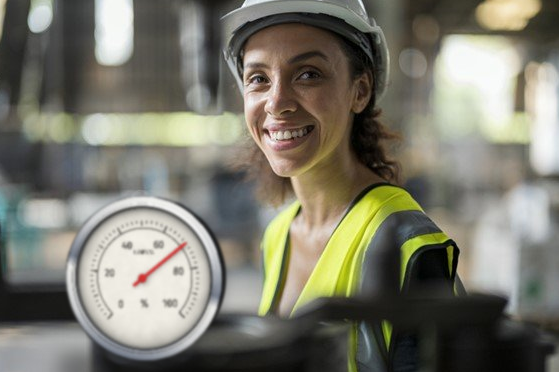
70,%
